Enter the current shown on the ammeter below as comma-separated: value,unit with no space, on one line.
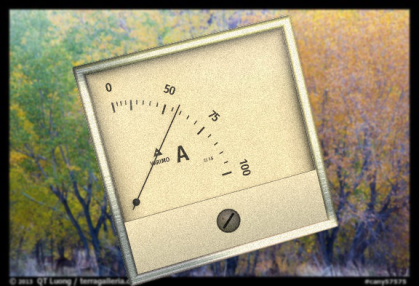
57.5,A
